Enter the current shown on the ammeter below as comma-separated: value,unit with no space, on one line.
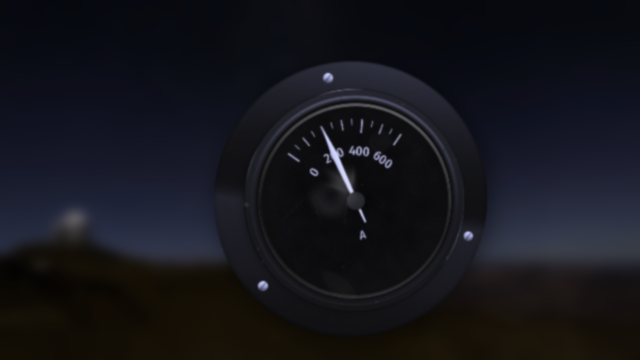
200,A
